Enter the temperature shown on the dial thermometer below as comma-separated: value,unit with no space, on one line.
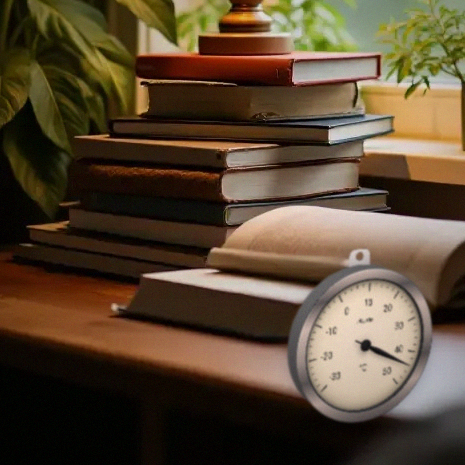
44,°C
